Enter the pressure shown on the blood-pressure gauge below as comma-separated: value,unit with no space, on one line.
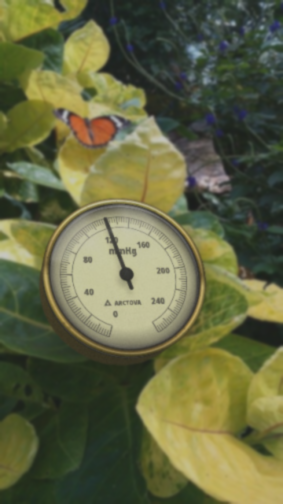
120,mmHg
